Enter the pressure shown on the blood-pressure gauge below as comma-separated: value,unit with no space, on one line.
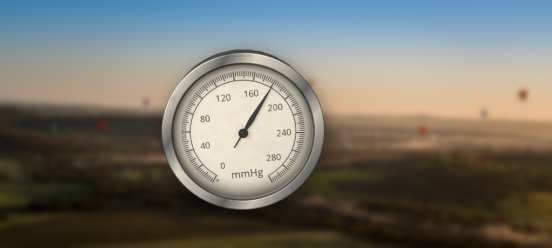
180,mmHg
